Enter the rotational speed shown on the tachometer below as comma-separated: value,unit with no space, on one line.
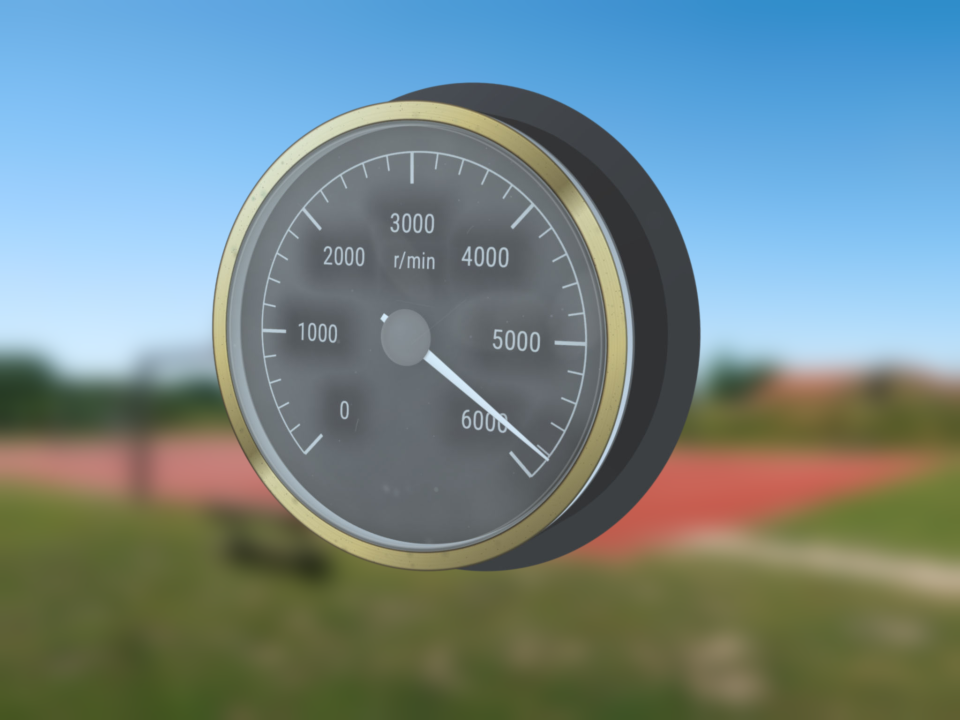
5800,rpm
